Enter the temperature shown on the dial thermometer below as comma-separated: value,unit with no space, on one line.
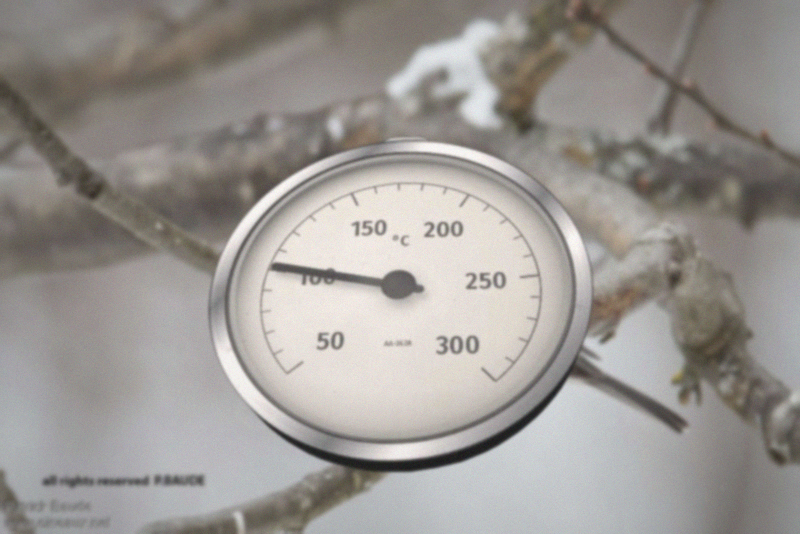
100,°C
